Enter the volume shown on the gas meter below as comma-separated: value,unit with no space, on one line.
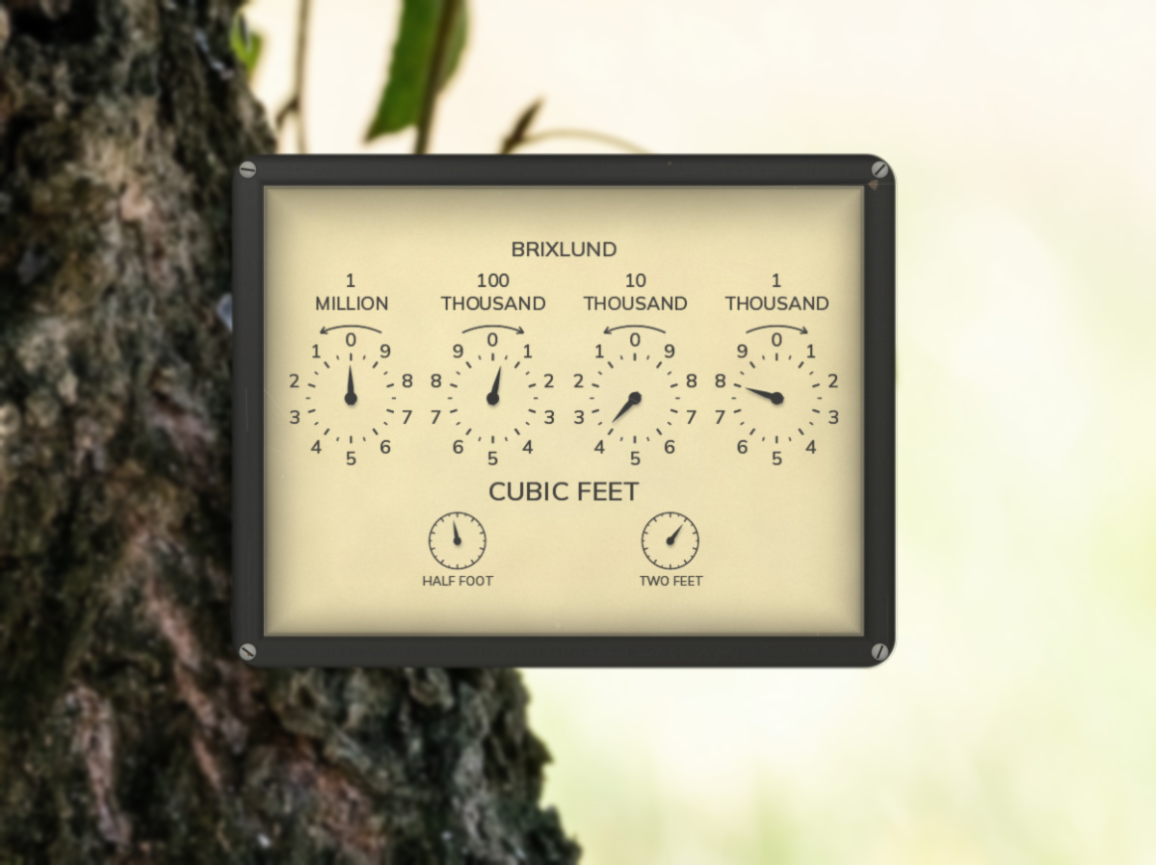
3800,ft³
